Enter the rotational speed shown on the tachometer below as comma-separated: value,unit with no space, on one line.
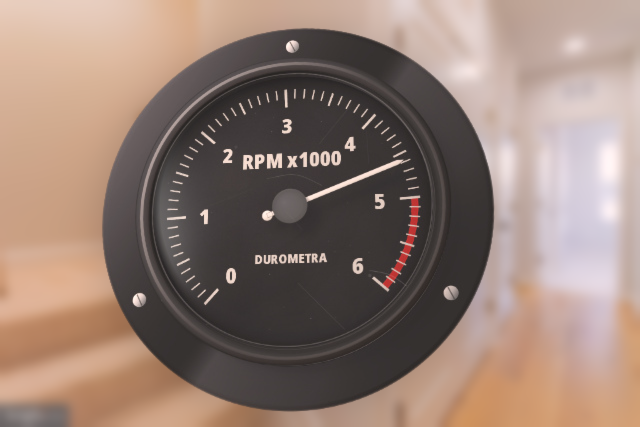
4600,rpm
